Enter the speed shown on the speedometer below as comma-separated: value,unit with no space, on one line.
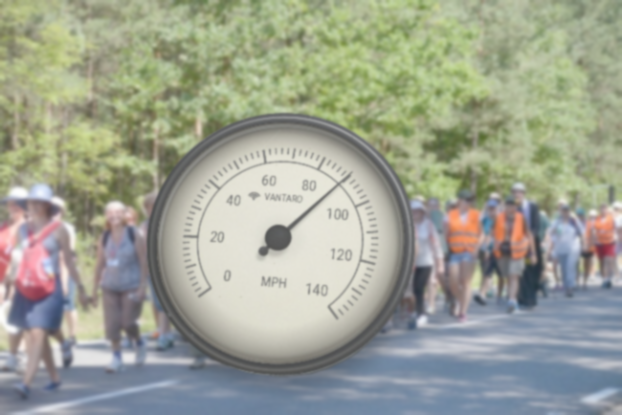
90,mph
